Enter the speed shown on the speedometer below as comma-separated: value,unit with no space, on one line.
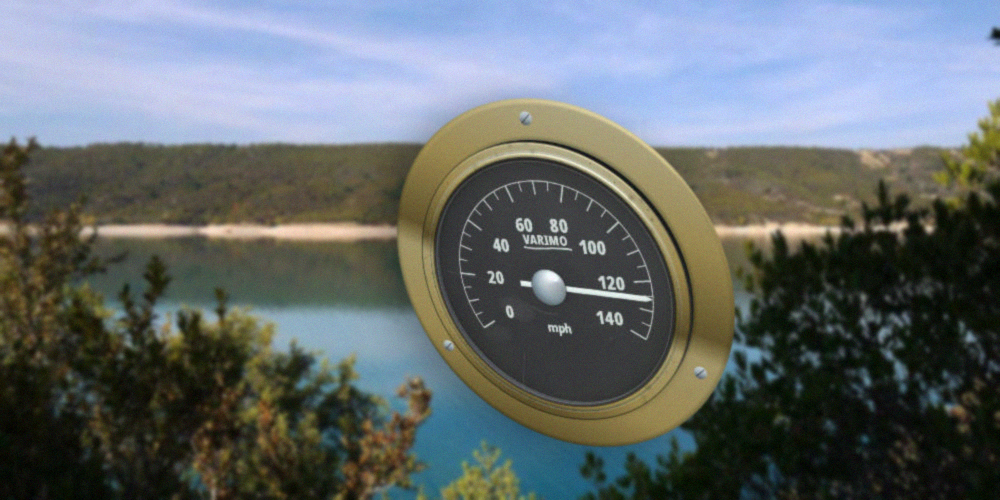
125,mph
